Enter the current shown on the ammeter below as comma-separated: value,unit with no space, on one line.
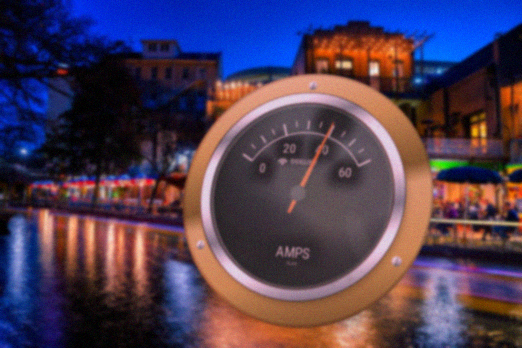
40,A
